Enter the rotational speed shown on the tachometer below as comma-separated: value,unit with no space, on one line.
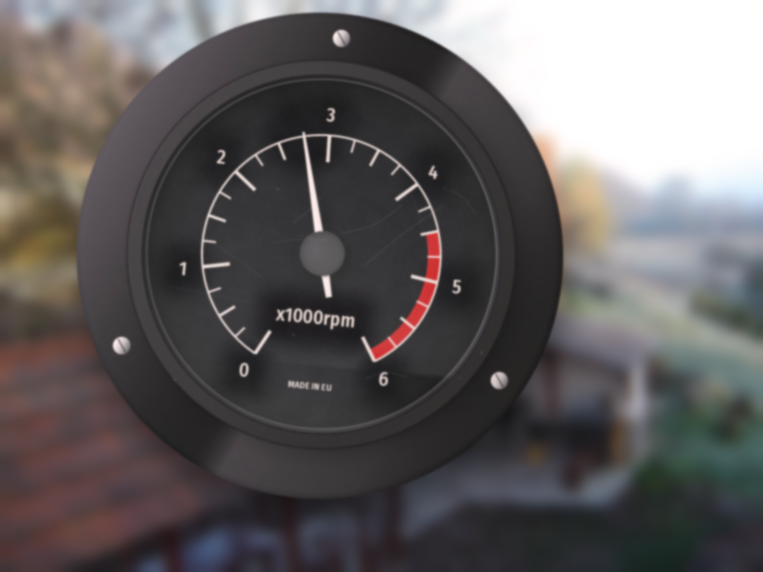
2750,rpm
